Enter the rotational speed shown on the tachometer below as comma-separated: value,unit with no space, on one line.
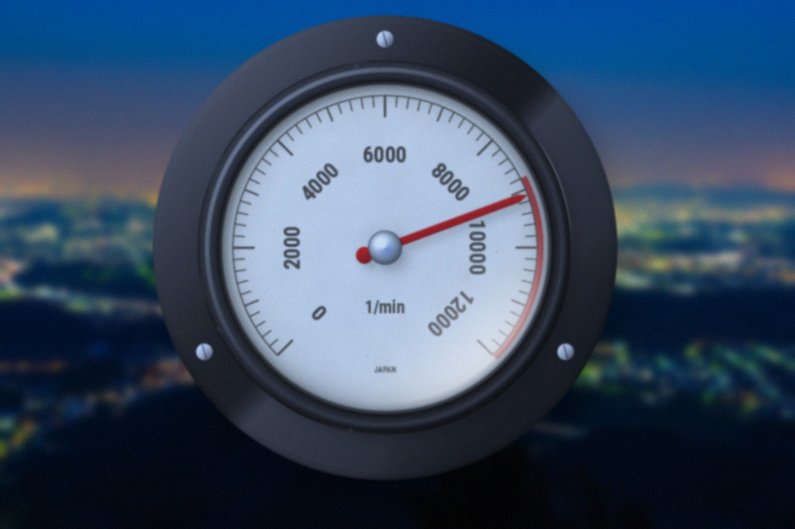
9100,rpm
